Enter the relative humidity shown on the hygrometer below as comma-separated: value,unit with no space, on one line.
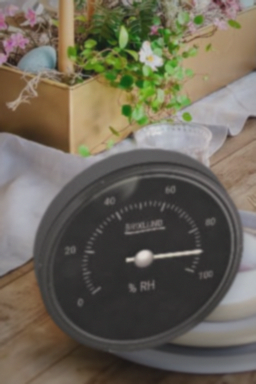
90,%
